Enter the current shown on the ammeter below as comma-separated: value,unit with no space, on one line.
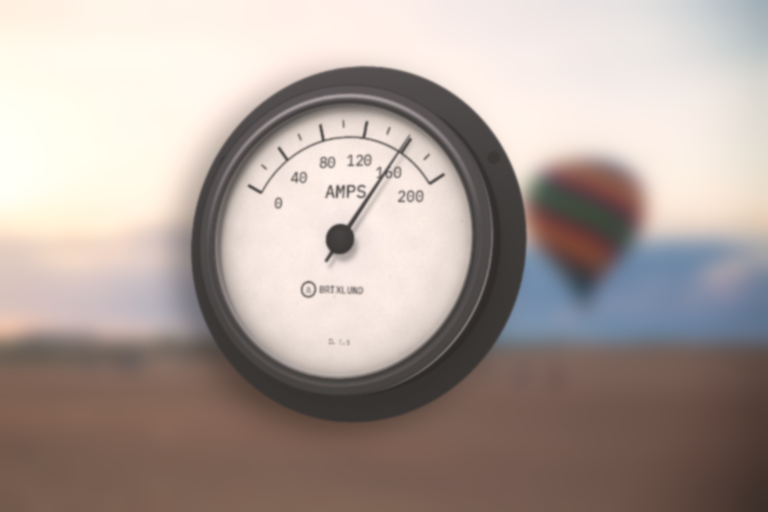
160,A
